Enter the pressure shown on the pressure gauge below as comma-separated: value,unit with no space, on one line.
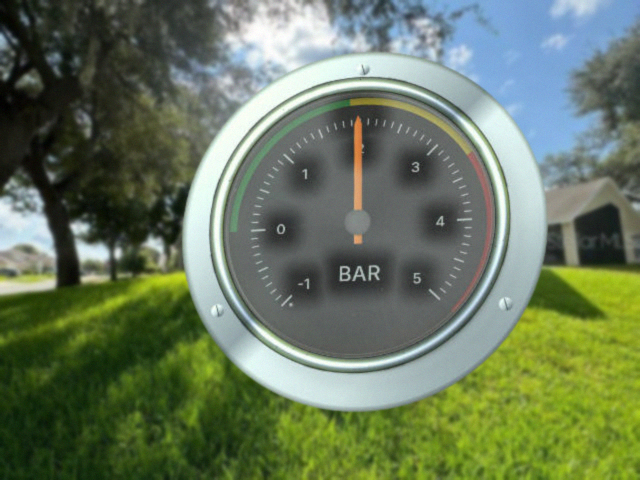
2,bar
